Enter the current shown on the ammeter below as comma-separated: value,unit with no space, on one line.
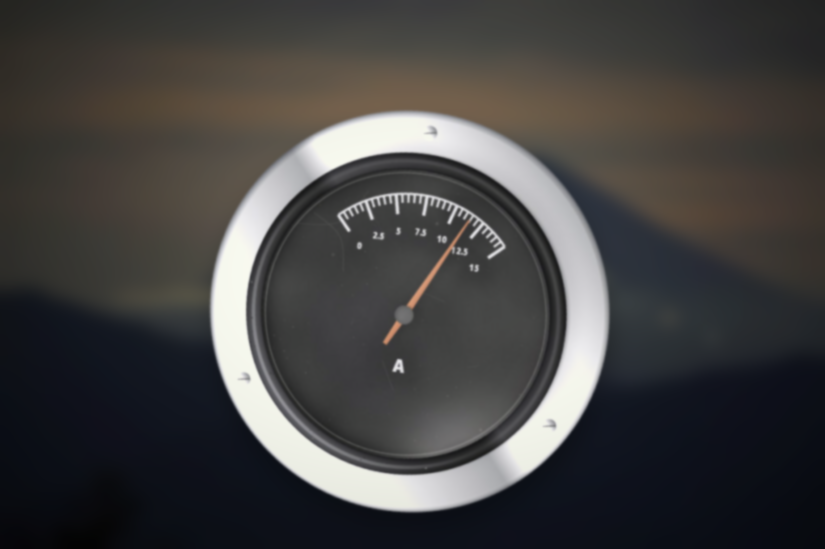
11.5,A
